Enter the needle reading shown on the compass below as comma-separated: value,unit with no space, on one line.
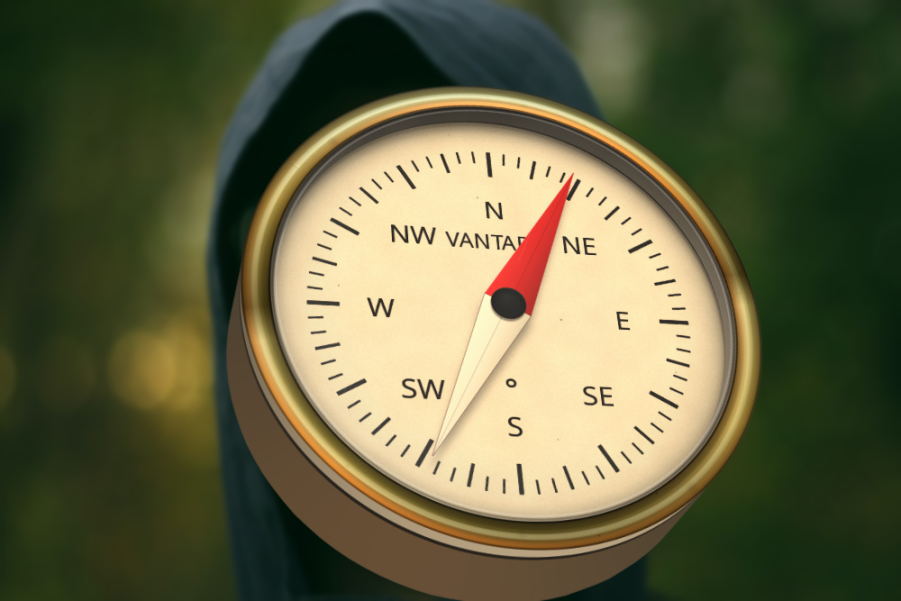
27.5,°
